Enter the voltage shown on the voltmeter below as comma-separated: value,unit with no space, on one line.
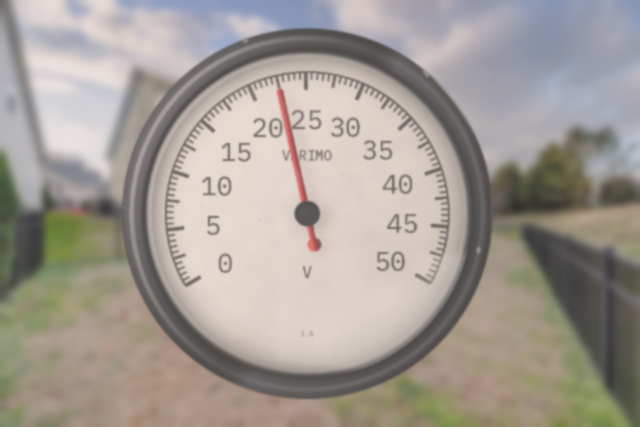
22.5,V
